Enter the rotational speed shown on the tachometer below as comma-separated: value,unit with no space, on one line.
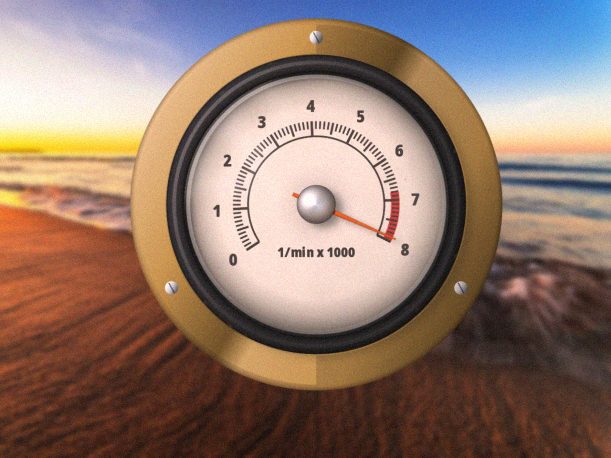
7900,rpm
